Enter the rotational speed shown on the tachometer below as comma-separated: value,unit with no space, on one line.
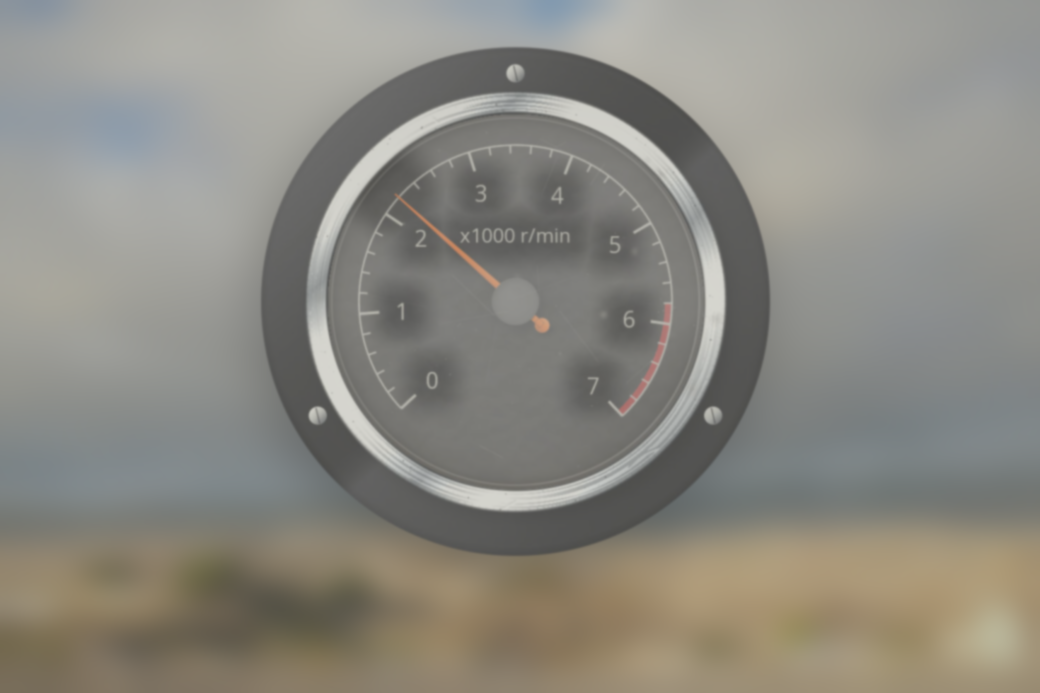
2200,rpm
